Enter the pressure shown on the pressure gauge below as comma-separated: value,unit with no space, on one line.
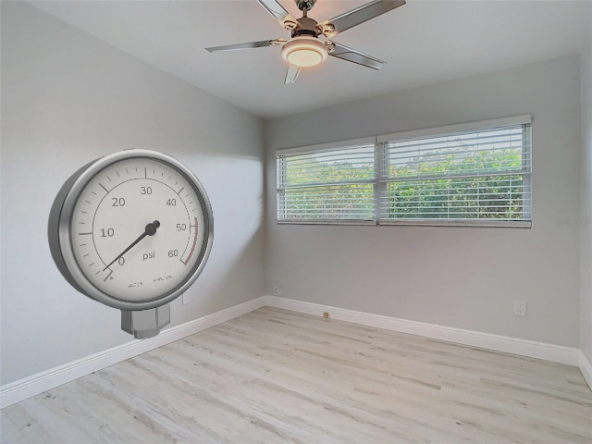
2,psi
